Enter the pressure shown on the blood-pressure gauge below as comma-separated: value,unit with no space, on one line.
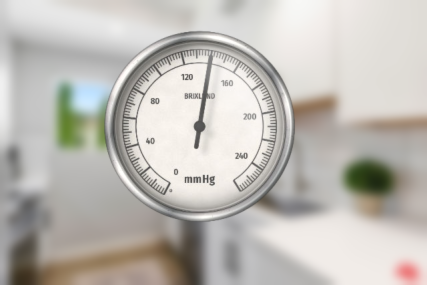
140,mmHg
